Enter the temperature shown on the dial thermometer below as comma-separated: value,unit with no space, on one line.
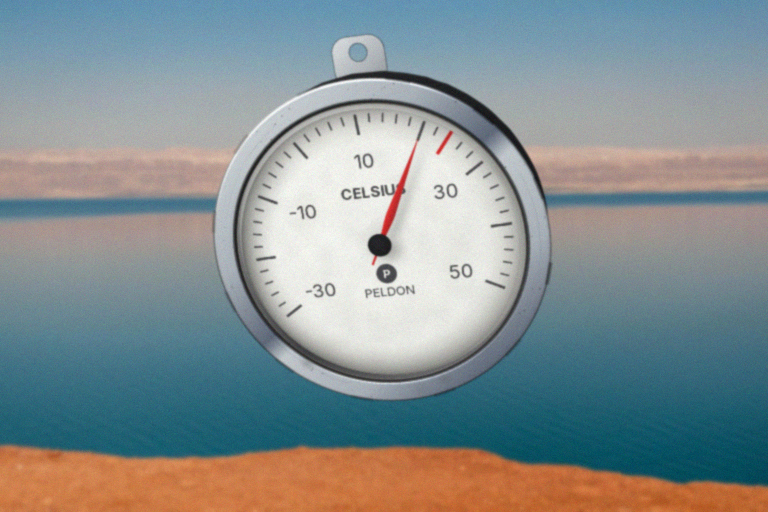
20,°C
